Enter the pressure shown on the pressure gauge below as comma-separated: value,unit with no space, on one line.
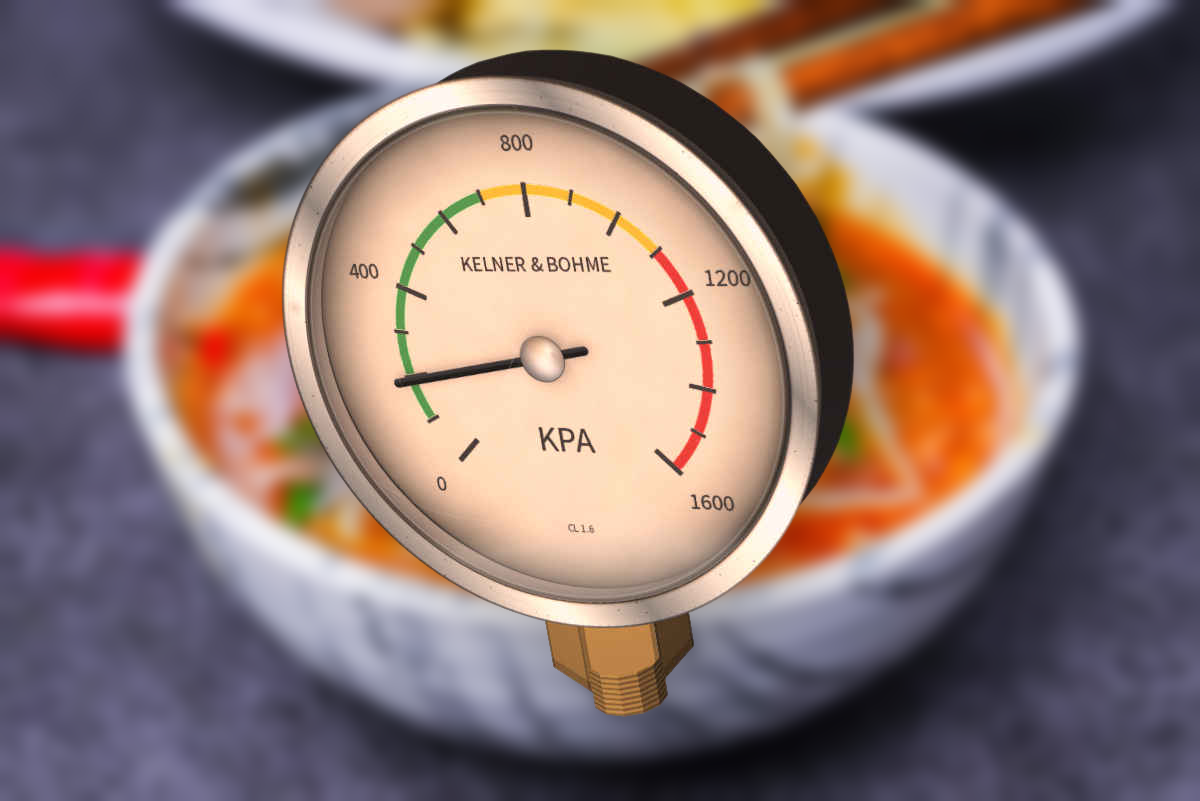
200,kPa
